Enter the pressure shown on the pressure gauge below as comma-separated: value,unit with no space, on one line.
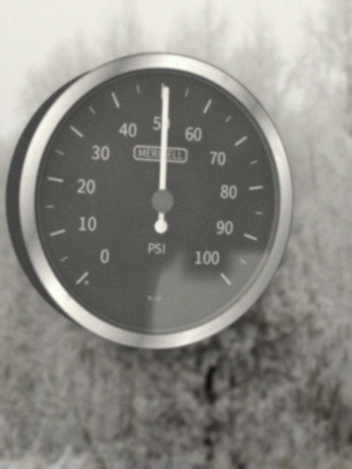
50,psi
